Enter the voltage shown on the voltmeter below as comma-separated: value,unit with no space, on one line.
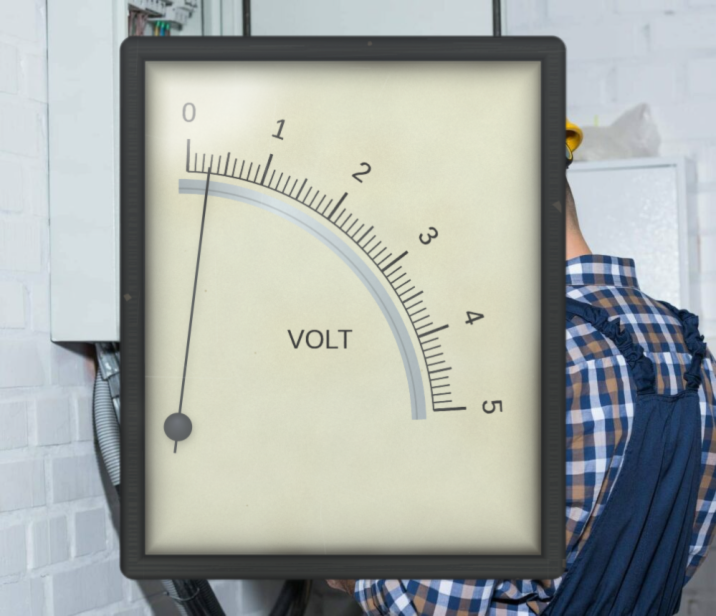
0.3,V
